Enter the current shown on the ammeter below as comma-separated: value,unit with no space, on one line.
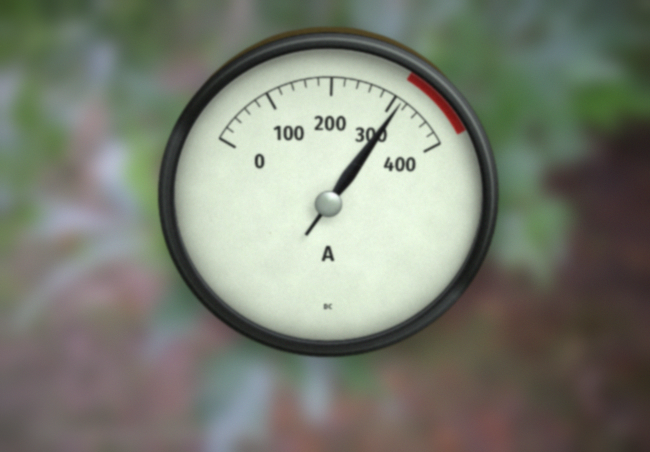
310,A
